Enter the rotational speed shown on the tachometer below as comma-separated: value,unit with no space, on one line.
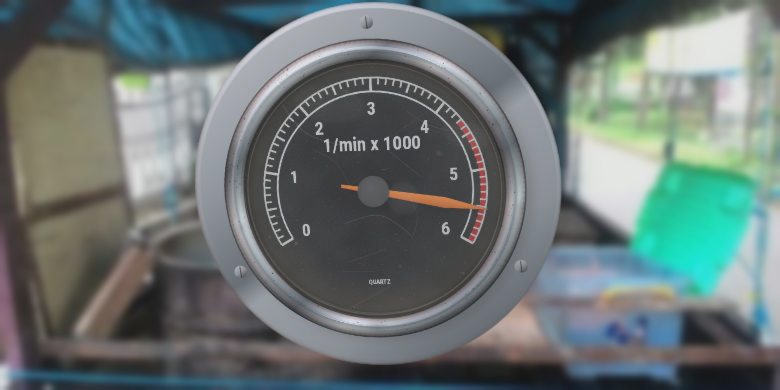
5500,rpm
